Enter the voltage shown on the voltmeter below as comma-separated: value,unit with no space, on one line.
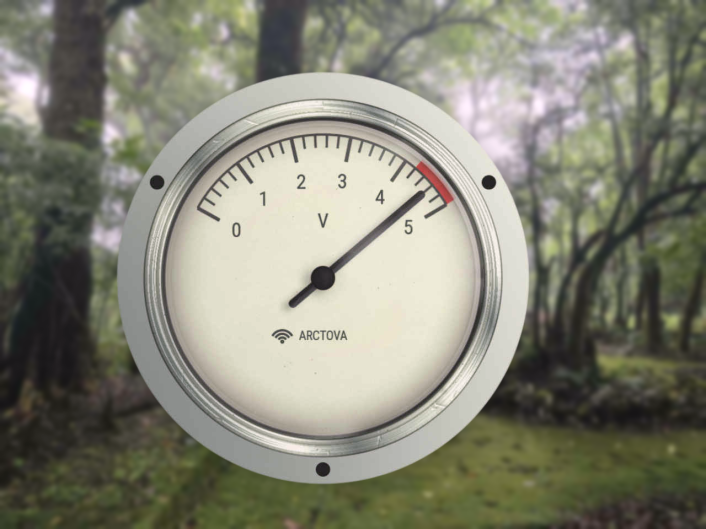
4.6,V
